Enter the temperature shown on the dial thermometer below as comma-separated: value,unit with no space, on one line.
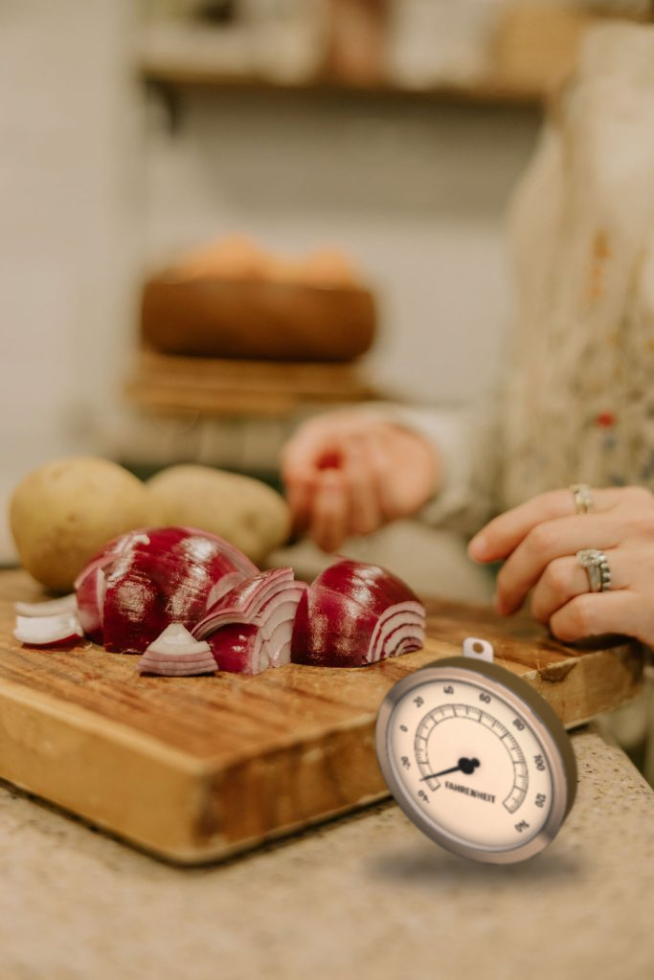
-30,°F
